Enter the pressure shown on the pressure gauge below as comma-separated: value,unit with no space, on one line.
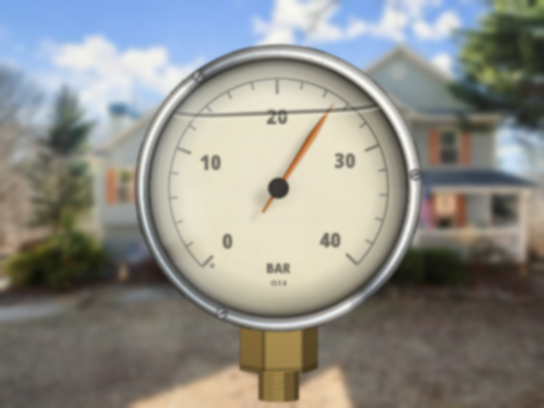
25,bar
